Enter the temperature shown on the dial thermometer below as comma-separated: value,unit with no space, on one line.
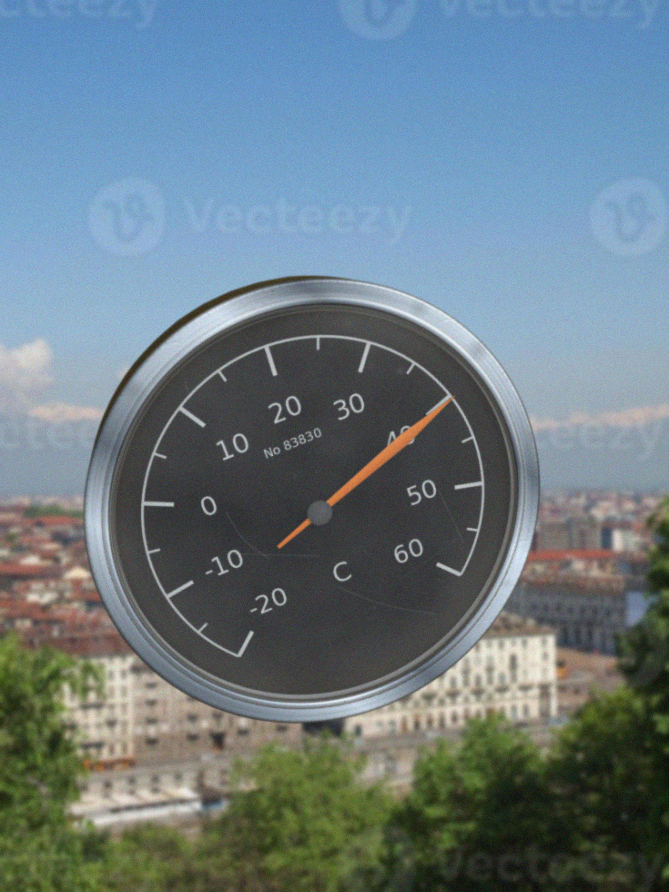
40,°C
